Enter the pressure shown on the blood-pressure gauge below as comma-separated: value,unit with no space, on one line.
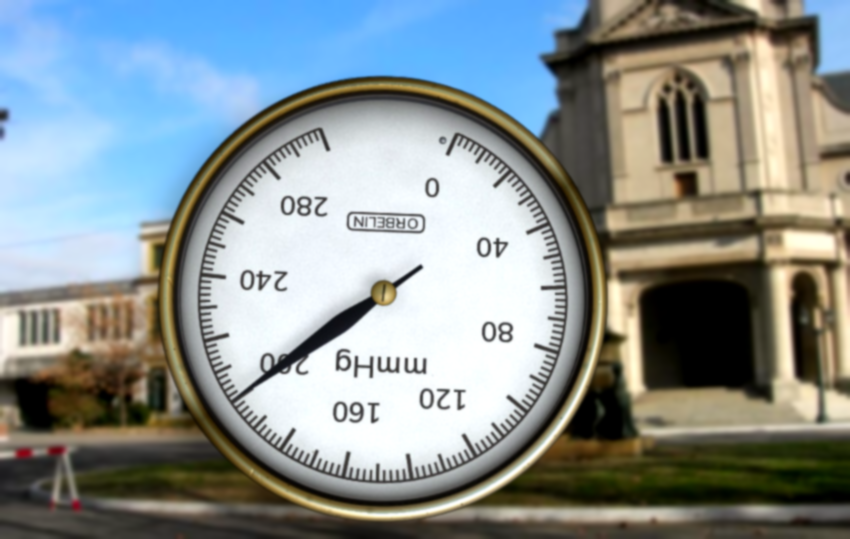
200,mmHg
